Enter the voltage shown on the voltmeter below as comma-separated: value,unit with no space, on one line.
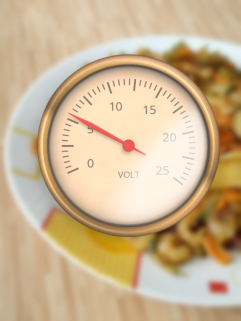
5.5,V
